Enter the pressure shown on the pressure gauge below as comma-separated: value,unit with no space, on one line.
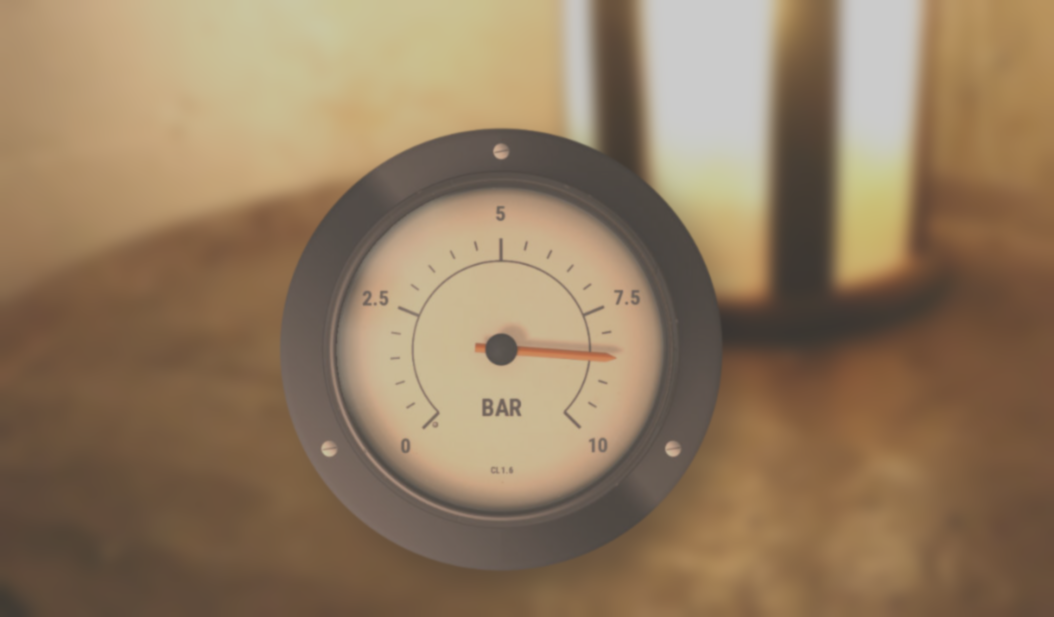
8.5,bar
